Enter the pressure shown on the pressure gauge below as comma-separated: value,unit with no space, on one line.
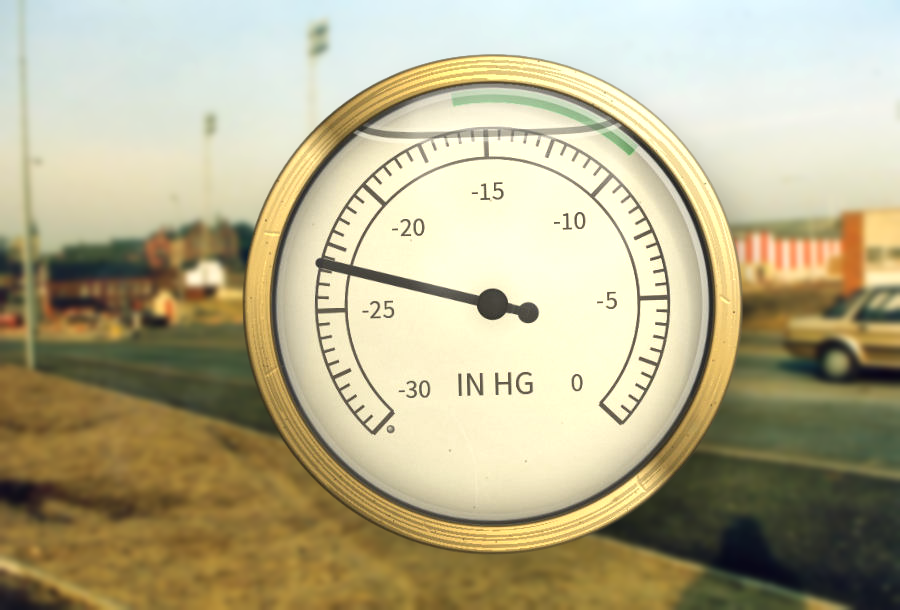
-23.25,inHg
